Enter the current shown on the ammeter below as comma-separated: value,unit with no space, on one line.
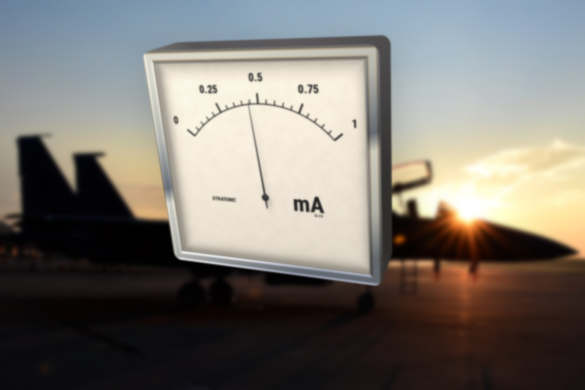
0.45,mA
